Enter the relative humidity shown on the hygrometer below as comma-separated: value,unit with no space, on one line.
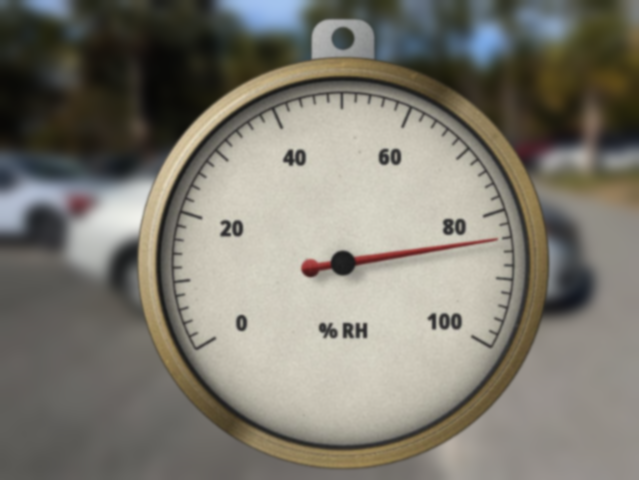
84,%
